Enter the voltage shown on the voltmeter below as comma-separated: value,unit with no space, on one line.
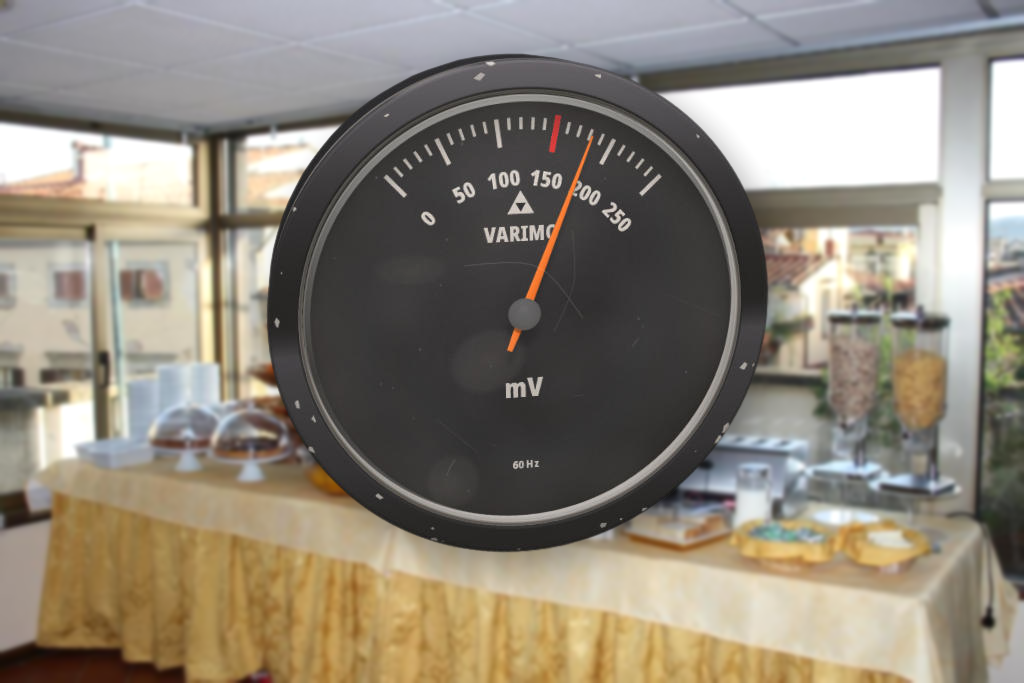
180,mV
